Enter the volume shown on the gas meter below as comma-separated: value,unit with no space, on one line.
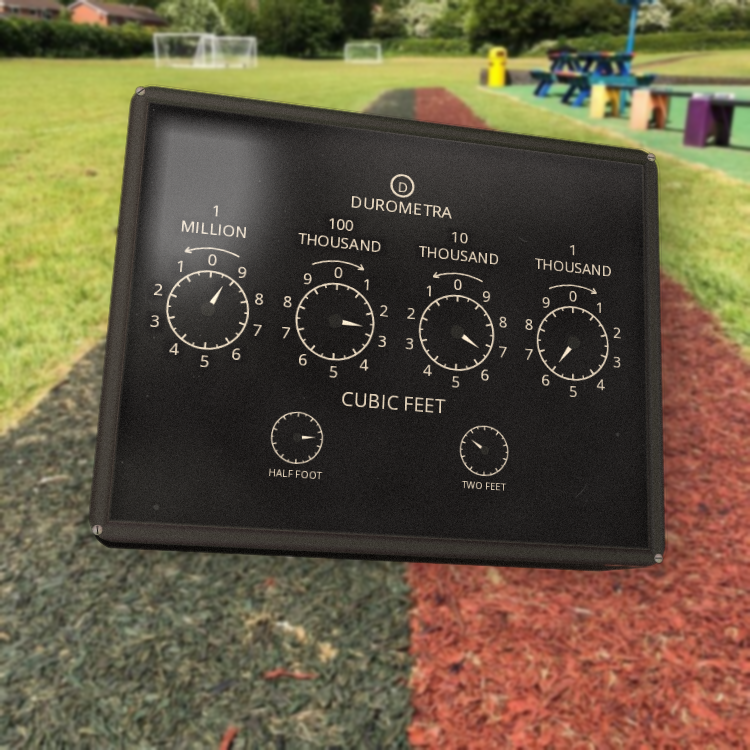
926600,ft³
